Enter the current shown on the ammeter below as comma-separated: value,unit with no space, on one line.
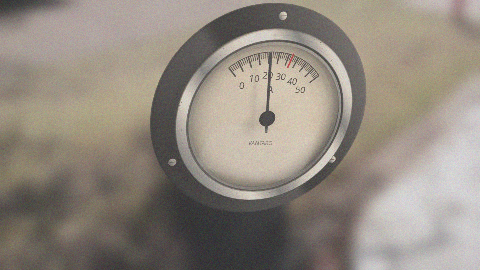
20,A
